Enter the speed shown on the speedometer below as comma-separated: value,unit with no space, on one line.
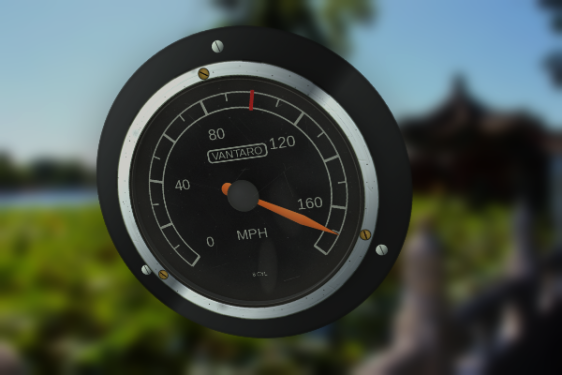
170,mph
